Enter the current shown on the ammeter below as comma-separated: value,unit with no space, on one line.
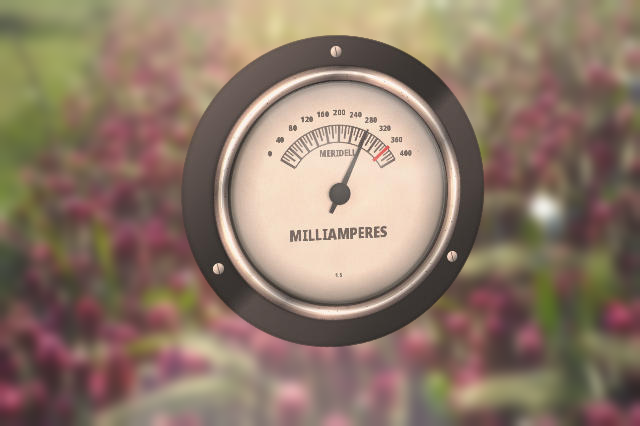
280,mA
